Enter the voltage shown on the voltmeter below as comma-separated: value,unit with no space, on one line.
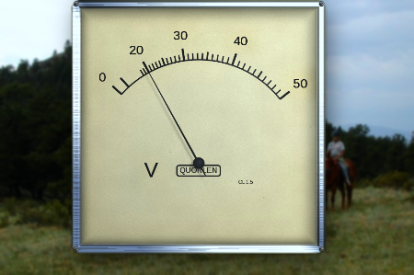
20,V
